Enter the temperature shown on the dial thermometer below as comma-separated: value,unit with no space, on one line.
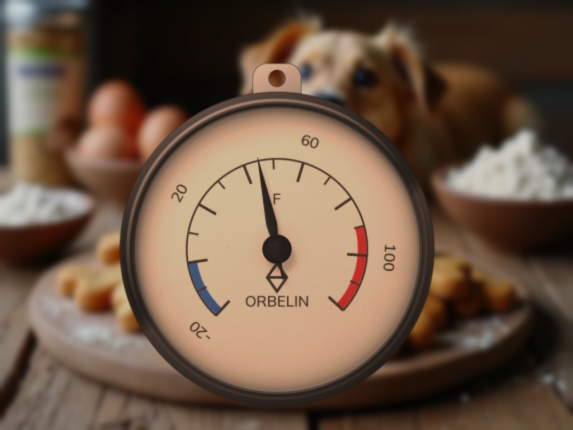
45,°F
